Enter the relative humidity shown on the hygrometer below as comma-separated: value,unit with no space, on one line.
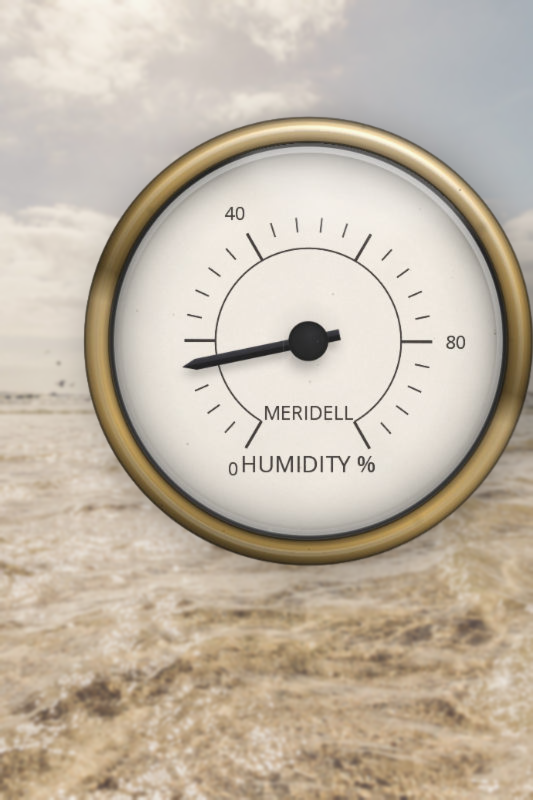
16,%
